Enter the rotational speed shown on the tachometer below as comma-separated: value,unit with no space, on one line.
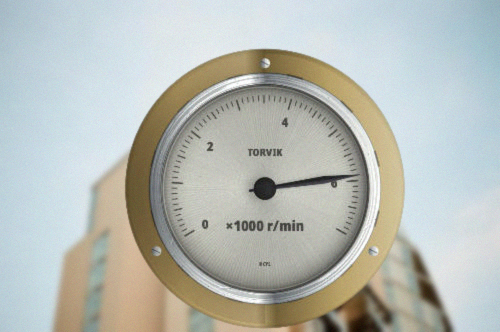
5900,rpm
